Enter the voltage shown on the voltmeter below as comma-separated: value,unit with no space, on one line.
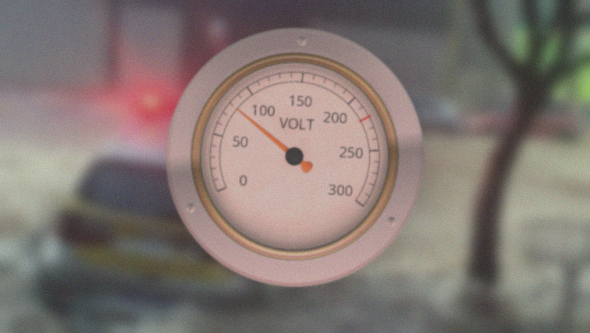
80,V
